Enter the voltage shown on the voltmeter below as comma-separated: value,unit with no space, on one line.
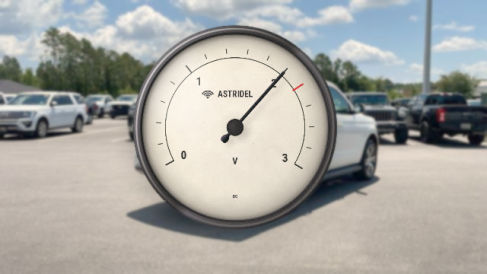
2,V
